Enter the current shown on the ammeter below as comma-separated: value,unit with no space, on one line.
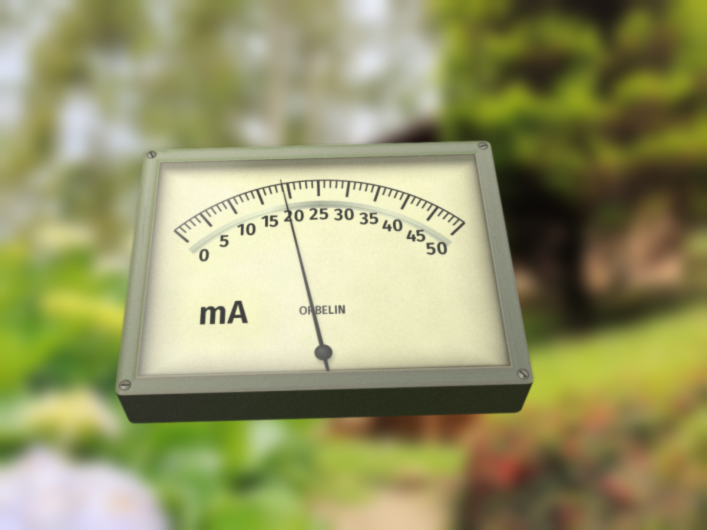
19,mA
